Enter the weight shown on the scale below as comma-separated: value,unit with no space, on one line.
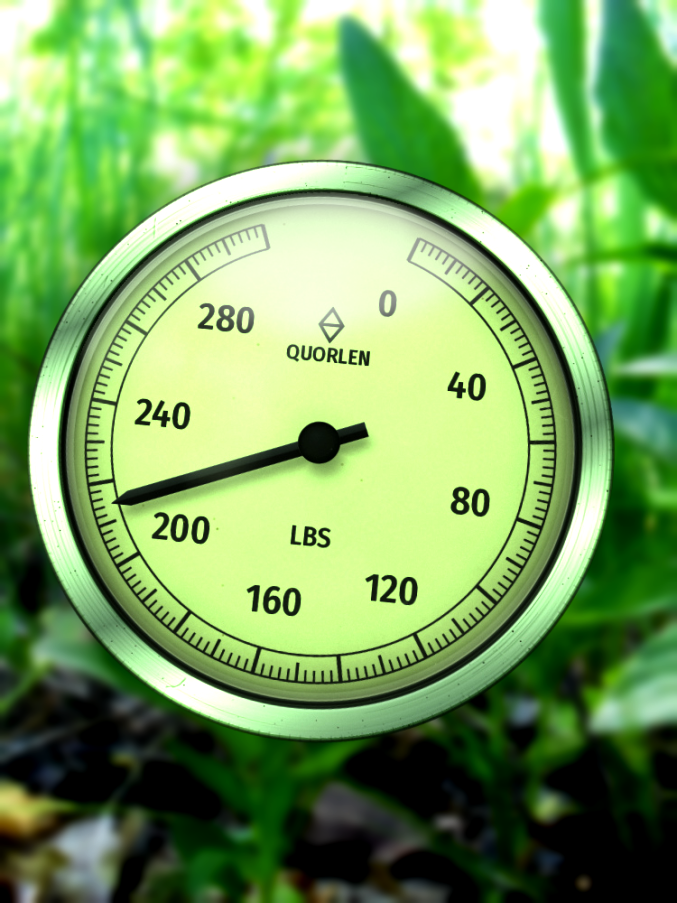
214,lb
